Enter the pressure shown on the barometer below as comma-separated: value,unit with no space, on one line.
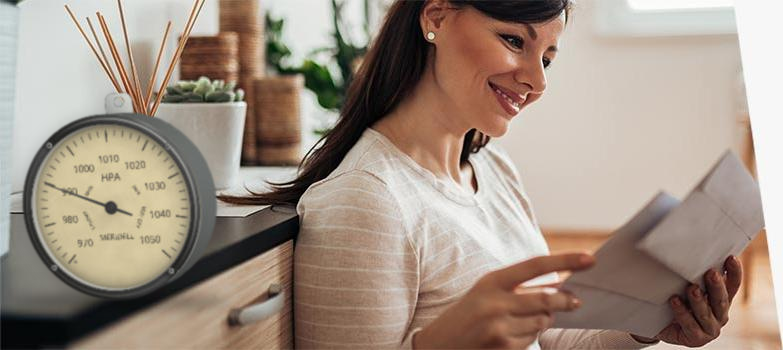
990,hPa
